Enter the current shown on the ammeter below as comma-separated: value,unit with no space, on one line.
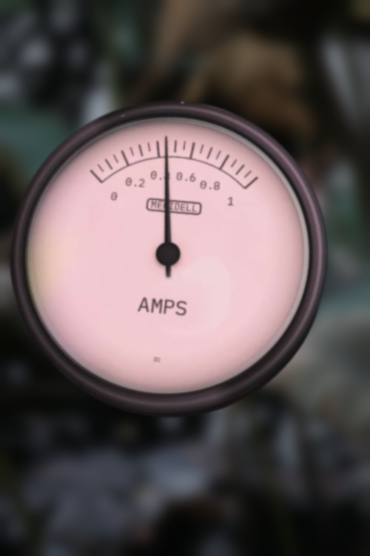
0.45,A
